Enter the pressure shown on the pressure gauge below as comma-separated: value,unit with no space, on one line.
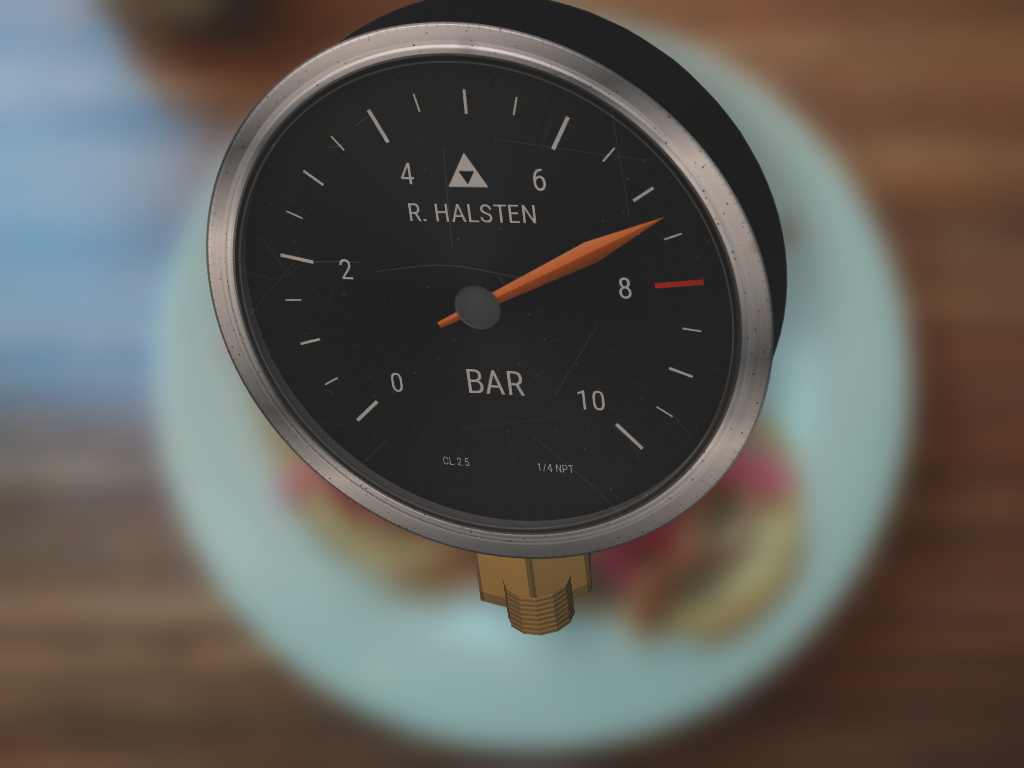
7.25,bar
